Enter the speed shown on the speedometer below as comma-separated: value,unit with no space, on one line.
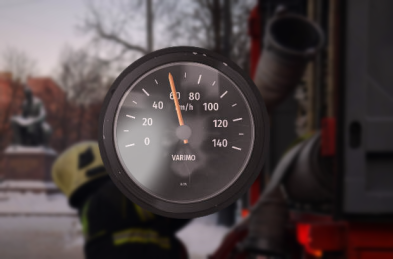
60,km/h
